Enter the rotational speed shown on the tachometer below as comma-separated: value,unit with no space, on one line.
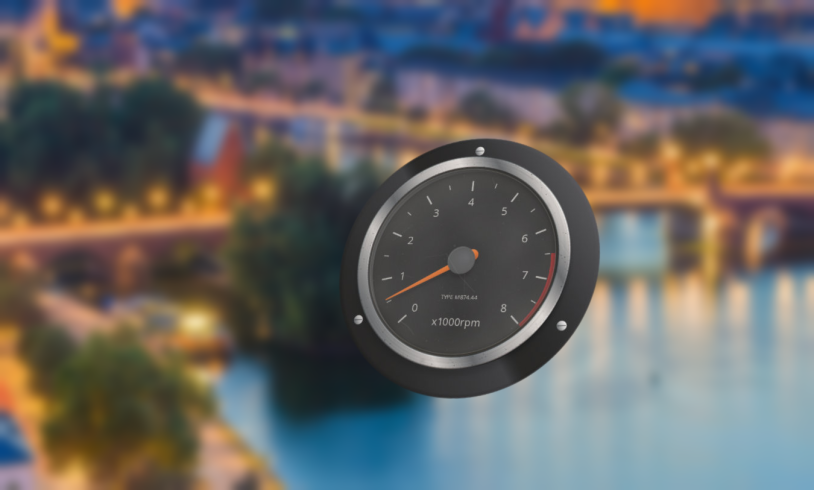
500,rpm
